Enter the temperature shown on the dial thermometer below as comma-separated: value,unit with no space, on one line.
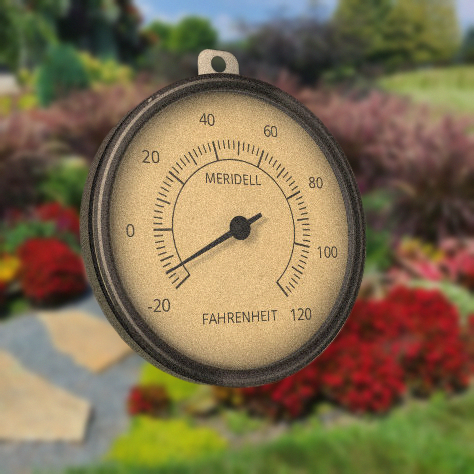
-14,°F
